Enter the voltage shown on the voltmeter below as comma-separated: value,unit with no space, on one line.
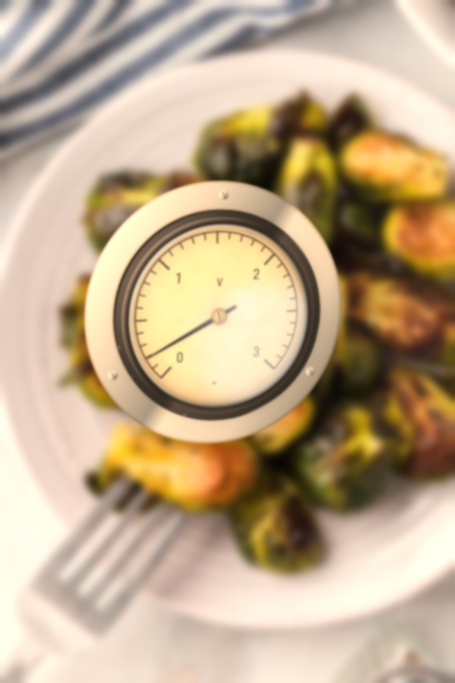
0.2,V
